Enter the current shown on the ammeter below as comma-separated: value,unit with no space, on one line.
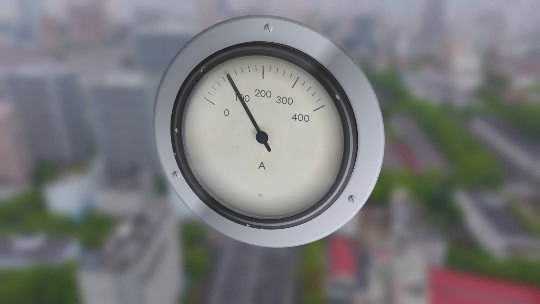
100,A
